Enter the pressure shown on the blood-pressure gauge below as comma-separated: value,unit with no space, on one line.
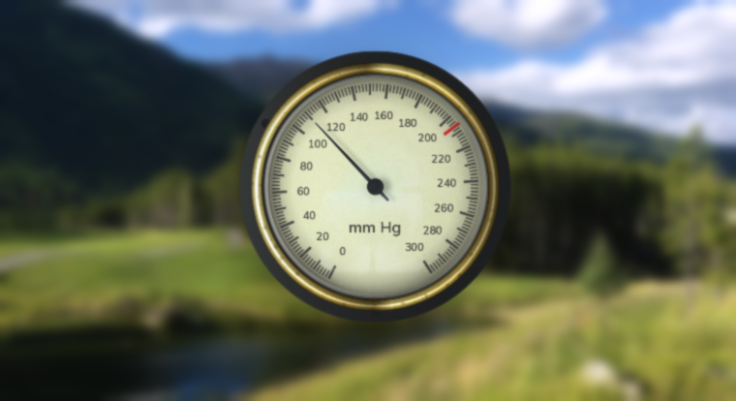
110,mmHg
